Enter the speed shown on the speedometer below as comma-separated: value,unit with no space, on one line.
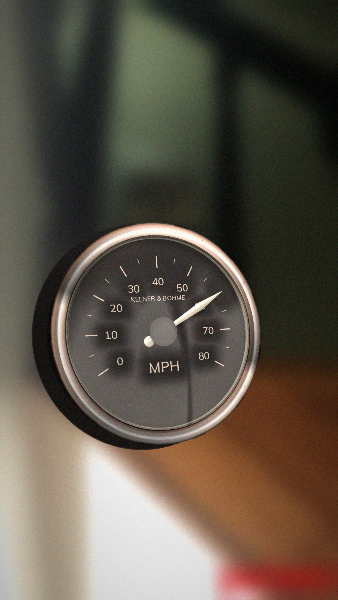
60,mph
